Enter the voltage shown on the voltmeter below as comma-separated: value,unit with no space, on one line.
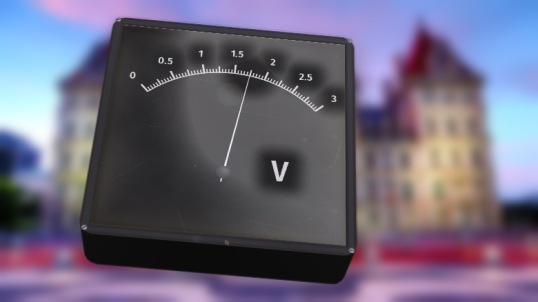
1.75,V
